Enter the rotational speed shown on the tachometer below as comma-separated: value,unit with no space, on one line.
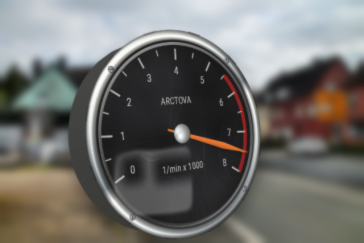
7500,rpm
